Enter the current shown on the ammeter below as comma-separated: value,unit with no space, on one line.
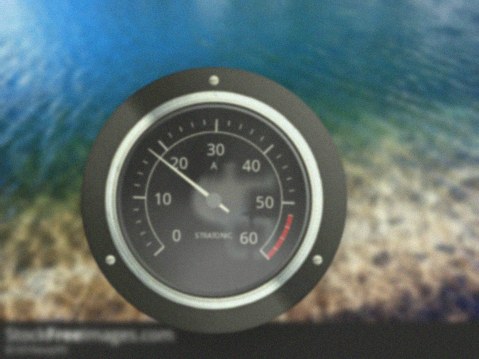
18,A
